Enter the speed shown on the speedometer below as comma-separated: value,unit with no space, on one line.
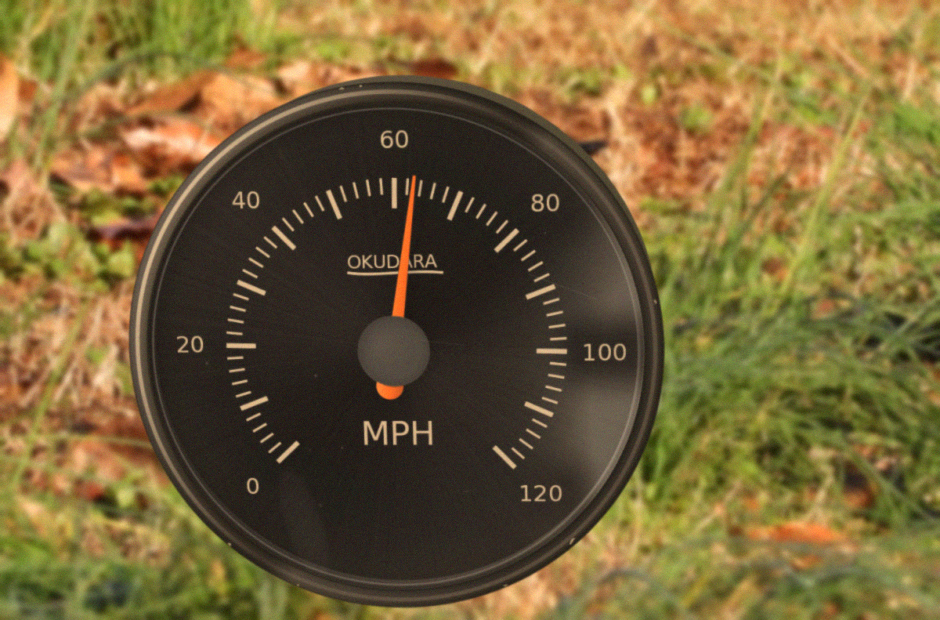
63,mph
